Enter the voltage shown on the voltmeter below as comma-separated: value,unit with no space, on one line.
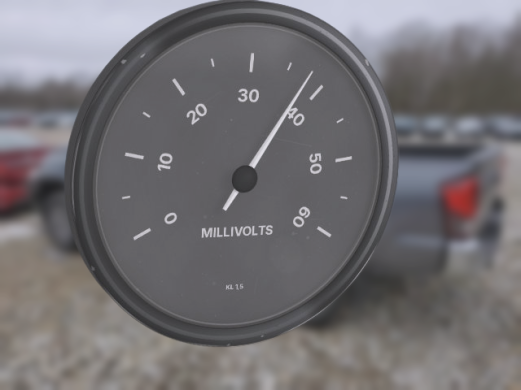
37.5,mV
